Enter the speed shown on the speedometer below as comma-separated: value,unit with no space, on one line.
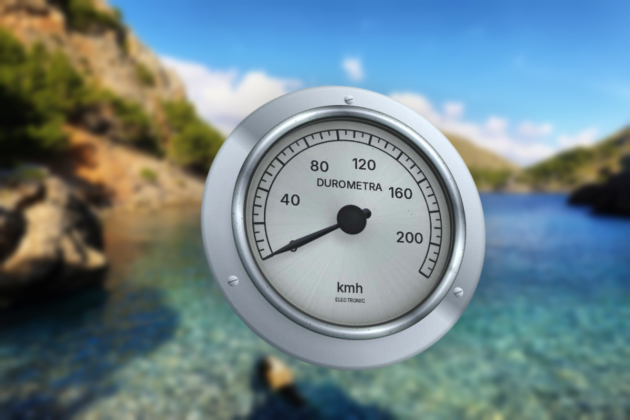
0,km/h
